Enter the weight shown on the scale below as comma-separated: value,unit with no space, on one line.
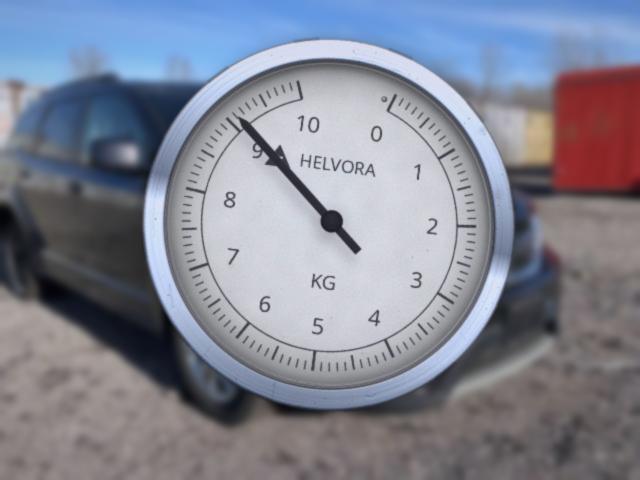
9.1,kg
